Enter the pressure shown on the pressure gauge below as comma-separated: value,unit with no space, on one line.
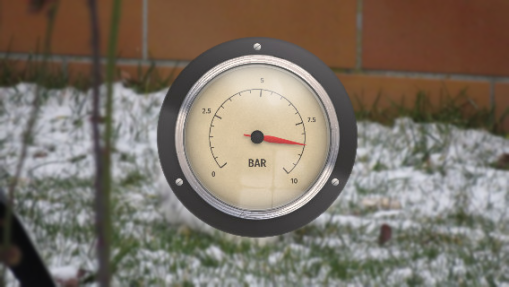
8.5,bar
